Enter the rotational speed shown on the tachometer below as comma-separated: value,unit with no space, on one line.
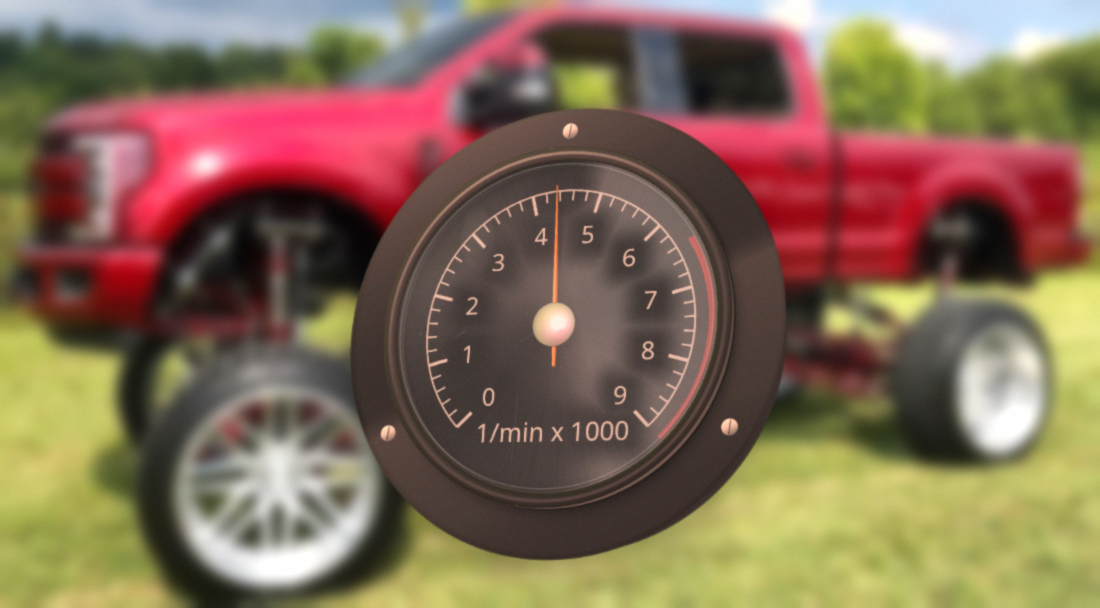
4400,rpm
